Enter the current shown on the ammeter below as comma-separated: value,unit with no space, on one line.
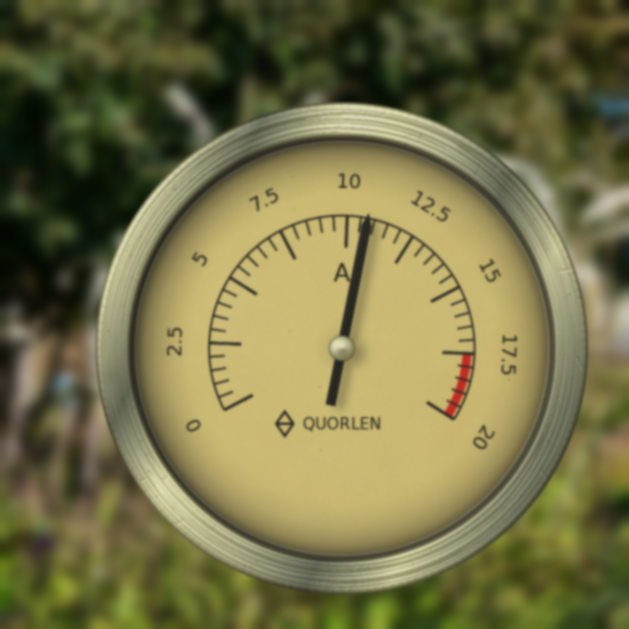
10.75,A
